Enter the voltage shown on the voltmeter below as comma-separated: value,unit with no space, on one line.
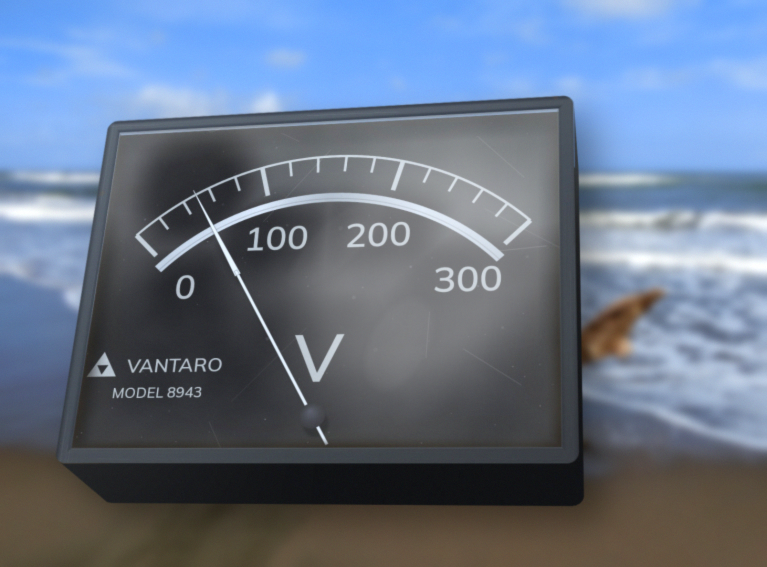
50,V
